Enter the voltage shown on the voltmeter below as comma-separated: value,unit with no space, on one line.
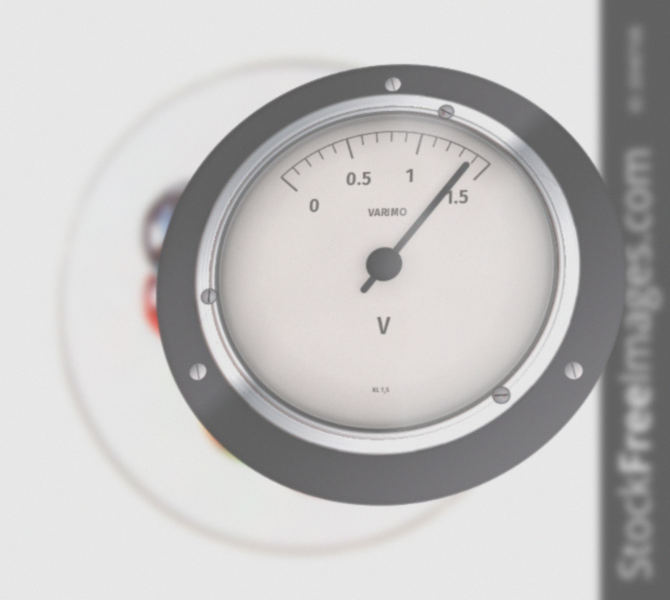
1.4,V
